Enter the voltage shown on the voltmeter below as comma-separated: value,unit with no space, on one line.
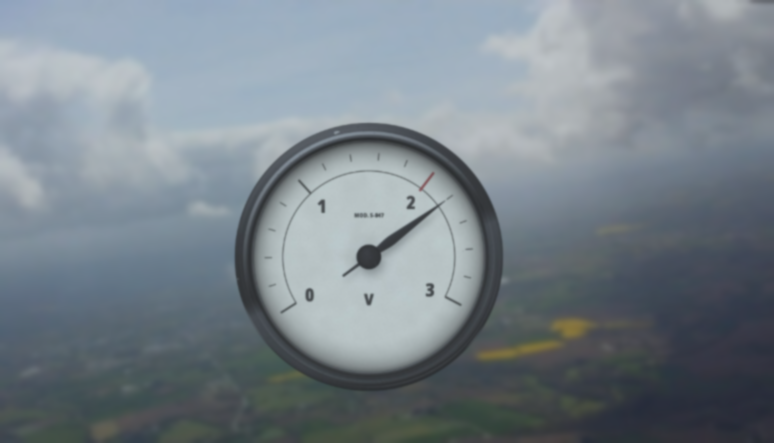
2.2,V
